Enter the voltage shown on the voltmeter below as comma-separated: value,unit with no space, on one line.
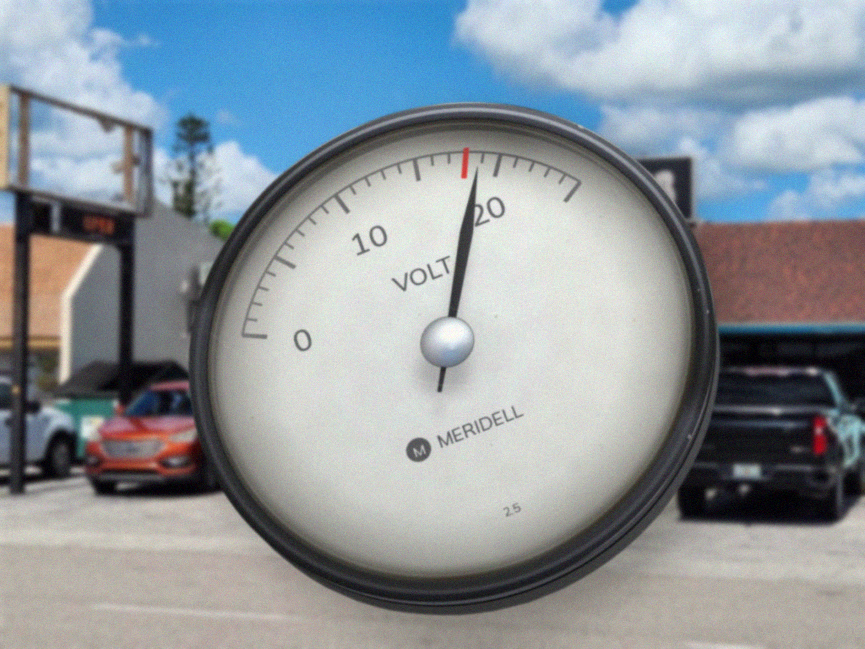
19,V
